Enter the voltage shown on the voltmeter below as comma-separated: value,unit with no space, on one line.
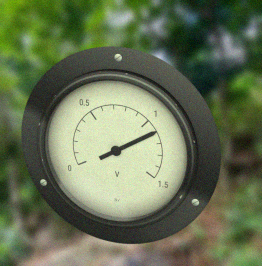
1.1,V
